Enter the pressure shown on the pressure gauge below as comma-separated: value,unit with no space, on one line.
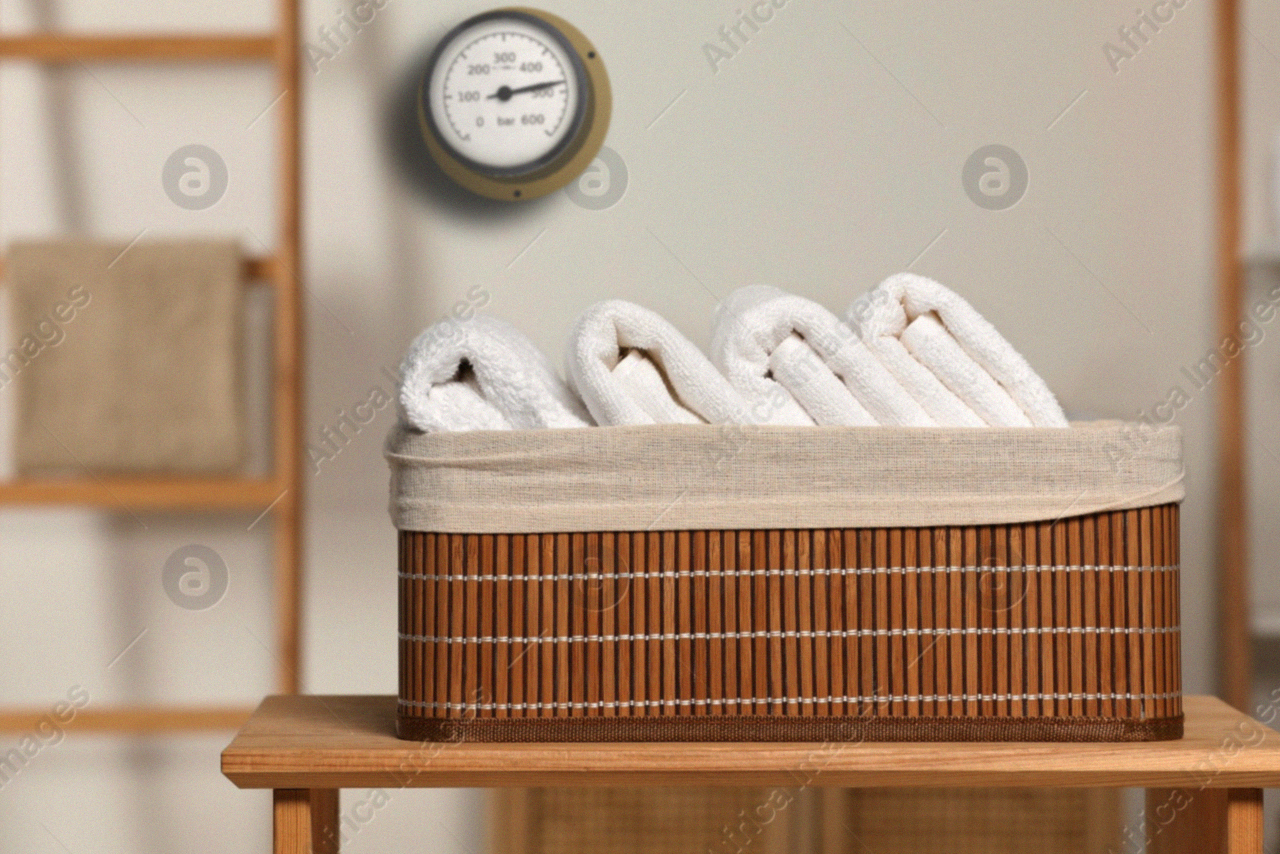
480,bar
